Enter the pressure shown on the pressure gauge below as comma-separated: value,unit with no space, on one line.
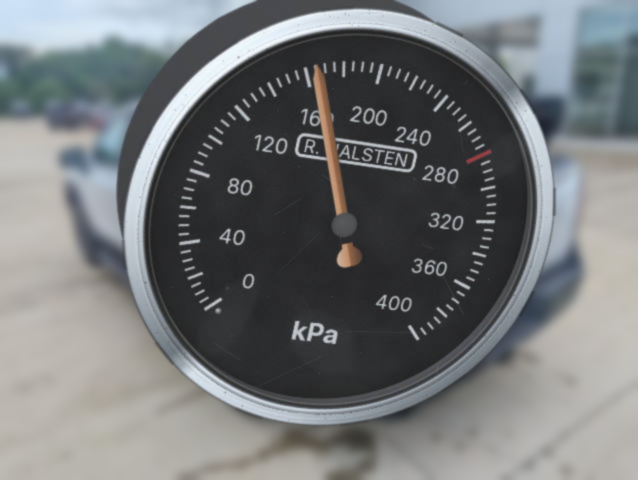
165,kPa
